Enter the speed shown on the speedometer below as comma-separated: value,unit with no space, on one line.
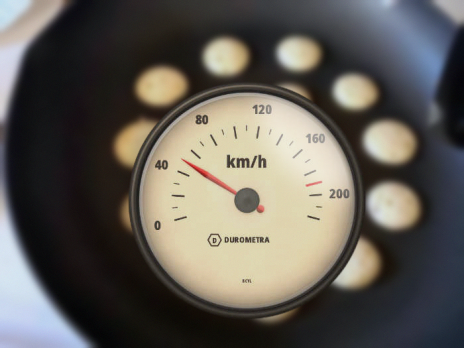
50,km/h
